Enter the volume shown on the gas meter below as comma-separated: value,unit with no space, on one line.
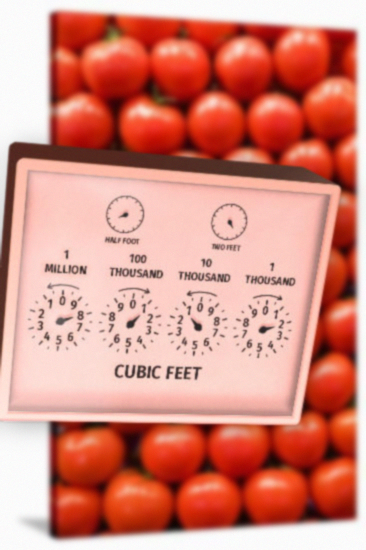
811200,ft³
